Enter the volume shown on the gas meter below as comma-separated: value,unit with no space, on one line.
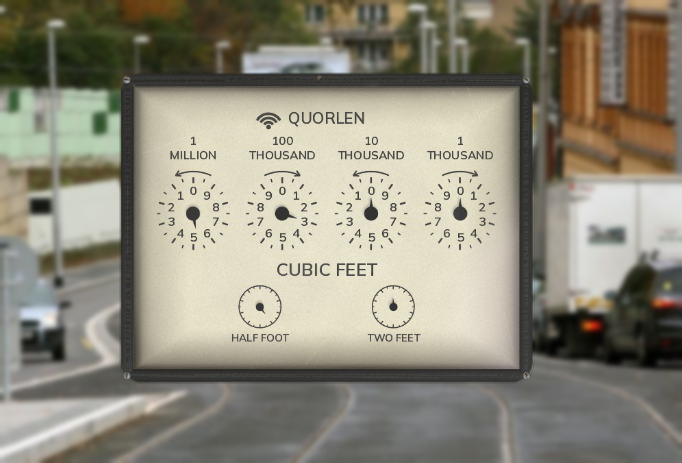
530000,ft³
